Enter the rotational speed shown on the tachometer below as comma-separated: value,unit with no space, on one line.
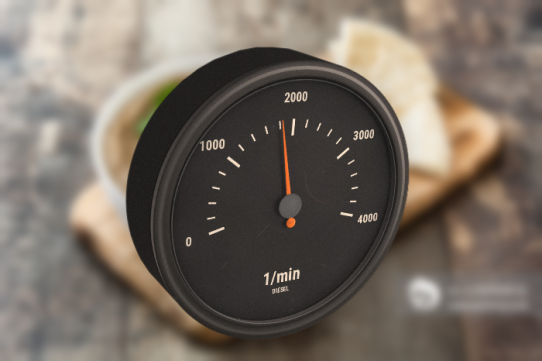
1800,rpm
